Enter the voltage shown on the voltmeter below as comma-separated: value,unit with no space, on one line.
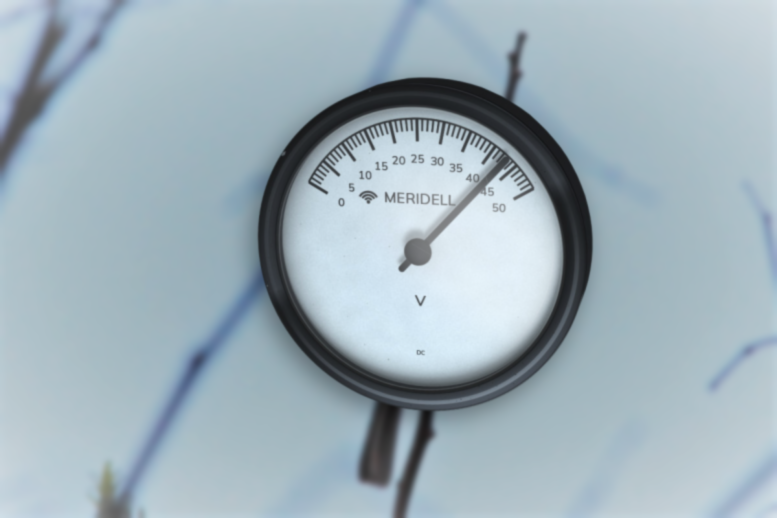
43,V
